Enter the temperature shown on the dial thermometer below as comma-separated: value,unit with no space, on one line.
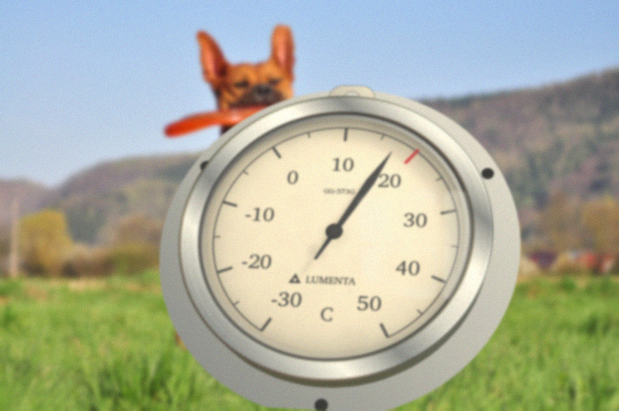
17.5,°C
